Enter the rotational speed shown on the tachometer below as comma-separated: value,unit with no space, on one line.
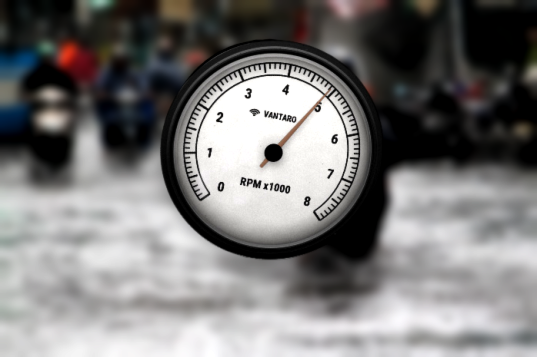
4900,rpm
